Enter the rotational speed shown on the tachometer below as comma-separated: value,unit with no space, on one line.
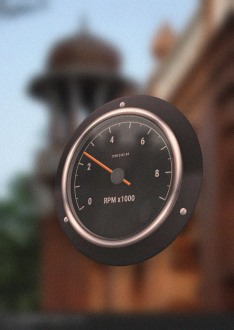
2500,rpm
